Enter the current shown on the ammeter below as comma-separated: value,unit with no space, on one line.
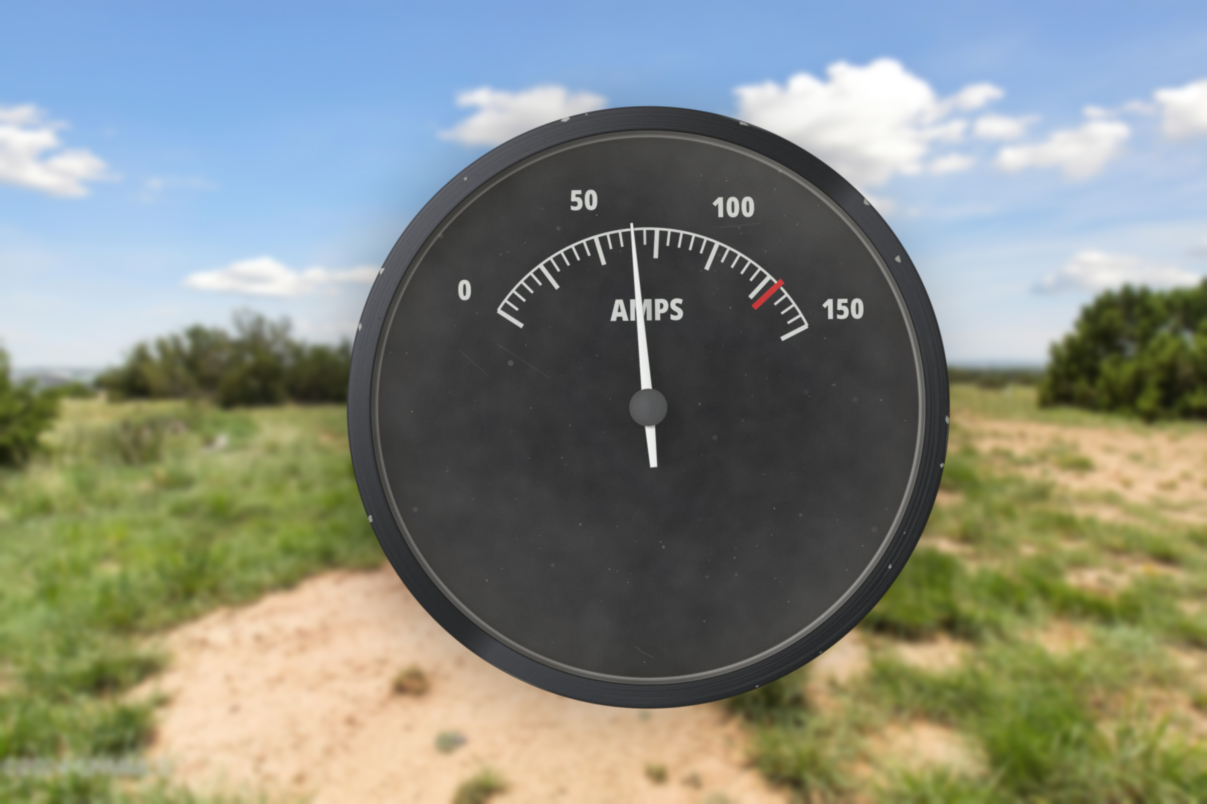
65,A
